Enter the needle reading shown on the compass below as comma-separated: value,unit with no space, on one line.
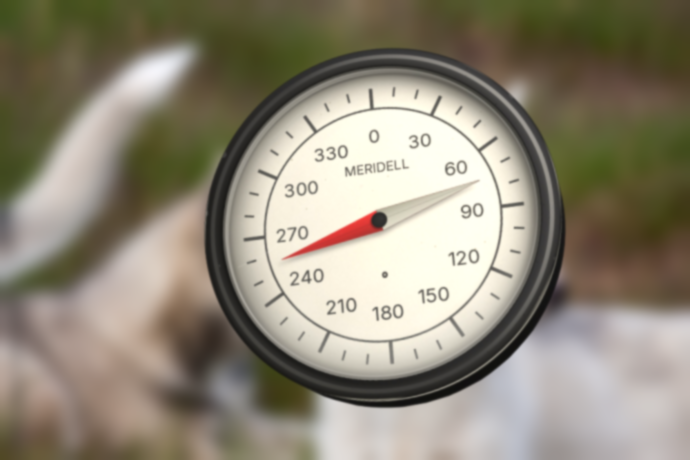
255,°
